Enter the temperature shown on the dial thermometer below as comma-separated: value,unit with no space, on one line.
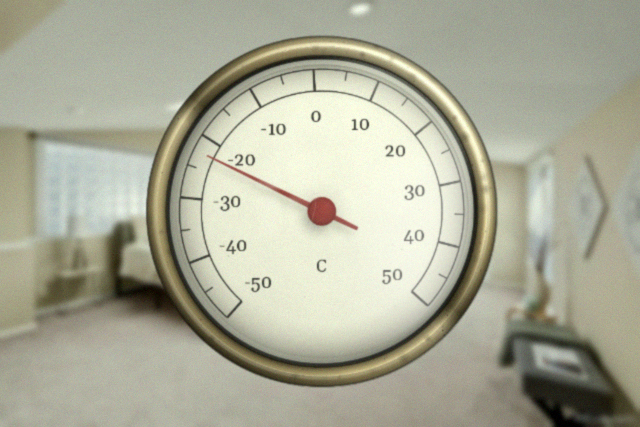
-22.5,°C
